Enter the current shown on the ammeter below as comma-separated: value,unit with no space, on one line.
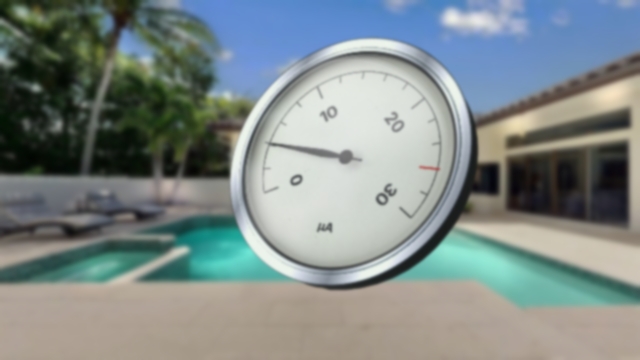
4,µA
